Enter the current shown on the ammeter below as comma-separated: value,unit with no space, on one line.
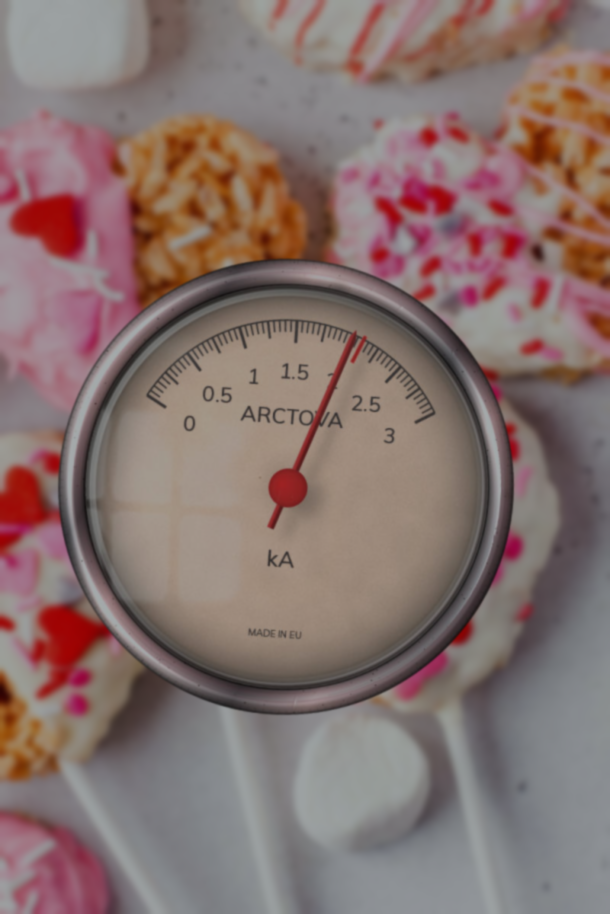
2,kA
